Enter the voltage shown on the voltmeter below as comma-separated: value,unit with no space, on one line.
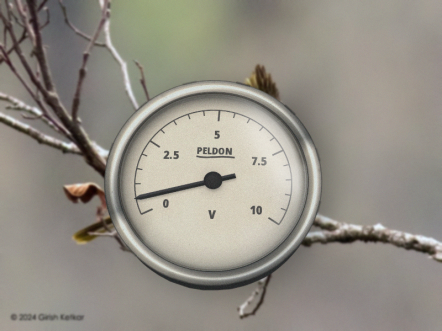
0.5,V
